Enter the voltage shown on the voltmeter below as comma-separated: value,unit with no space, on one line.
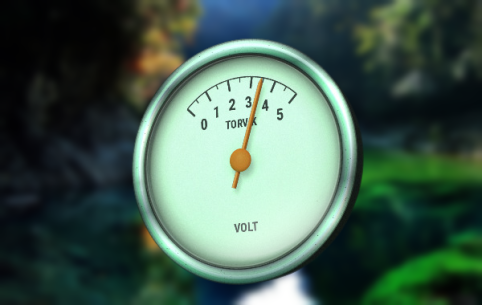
3.5,V
